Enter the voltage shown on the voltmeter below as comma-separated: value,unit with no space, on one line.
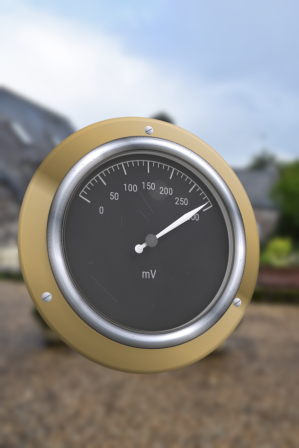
290,mV
